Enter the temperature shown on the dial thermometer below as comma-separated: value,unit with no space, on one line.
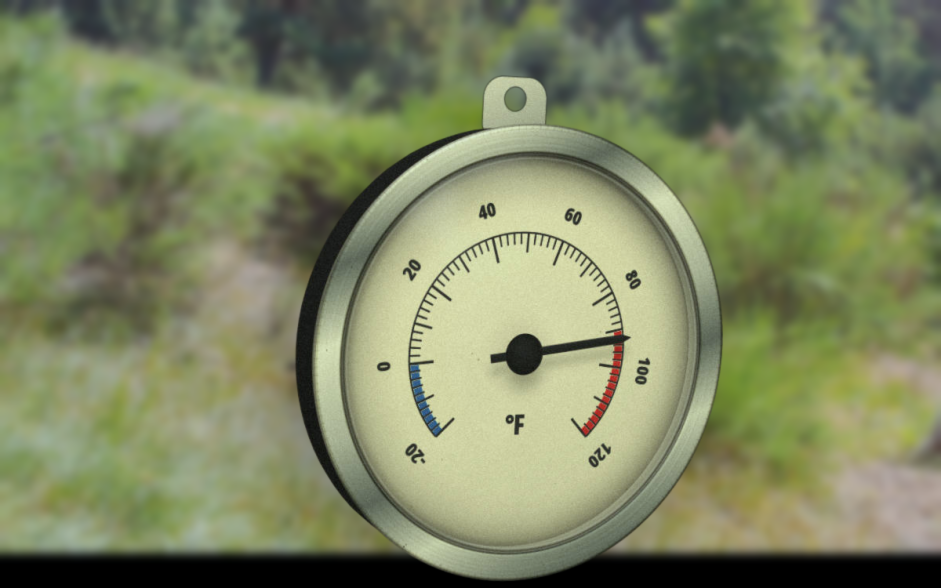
92,°F
